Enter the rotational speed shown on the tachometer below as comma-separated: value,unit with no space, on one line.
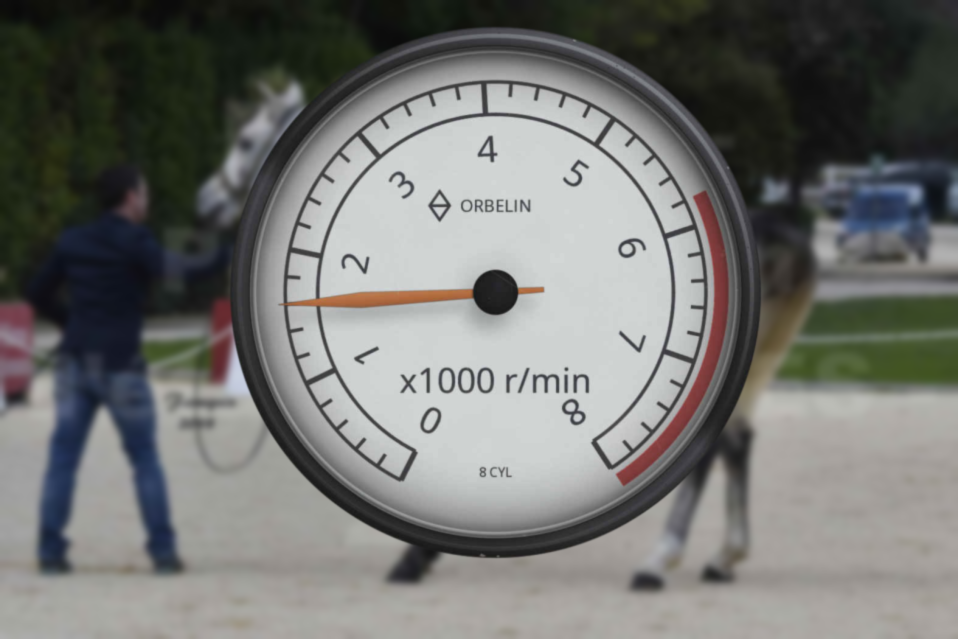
1600,rpm
